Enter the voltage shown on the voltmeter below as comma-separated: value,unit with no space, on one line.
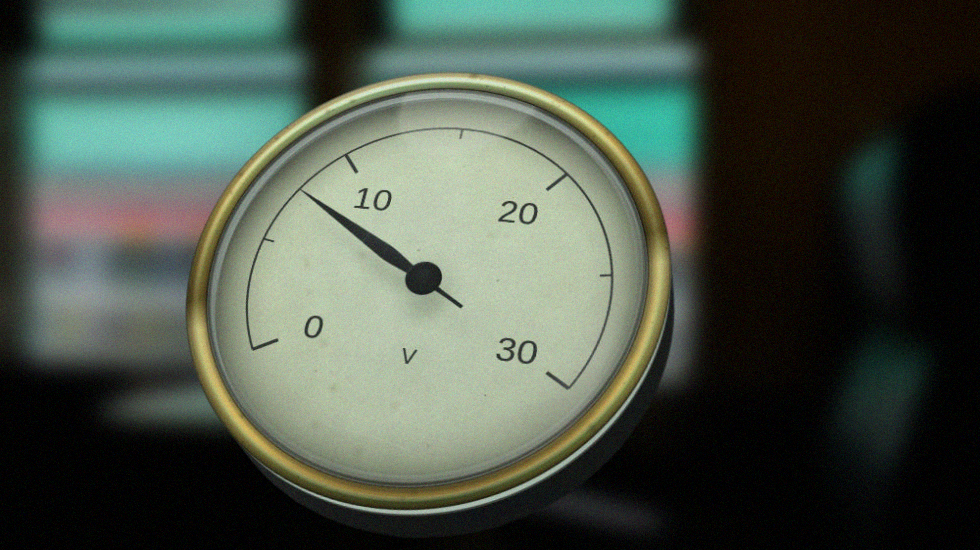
7.5,V
